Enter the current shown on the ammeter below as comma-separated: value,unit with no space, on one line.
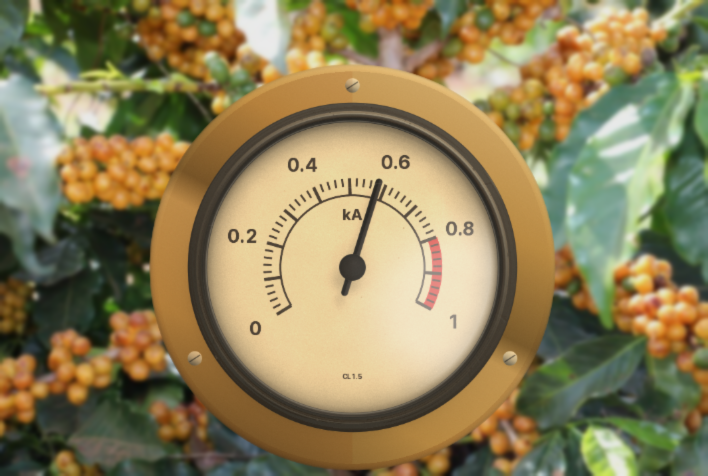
0.58,kA
